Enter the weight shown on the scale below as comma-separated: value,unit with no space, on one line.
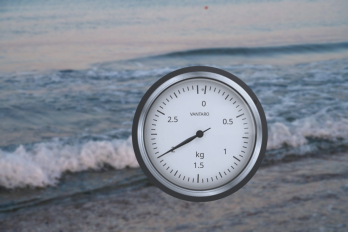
2,kg
